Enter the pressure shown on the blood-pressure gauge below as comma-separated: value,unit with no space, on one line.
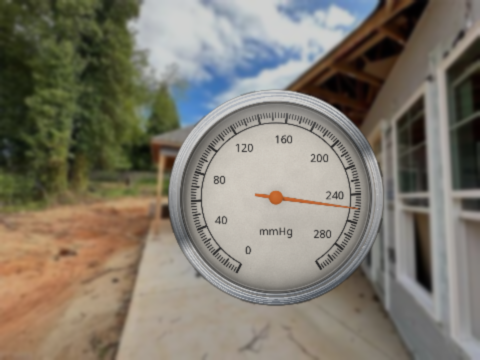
250,mmHg
